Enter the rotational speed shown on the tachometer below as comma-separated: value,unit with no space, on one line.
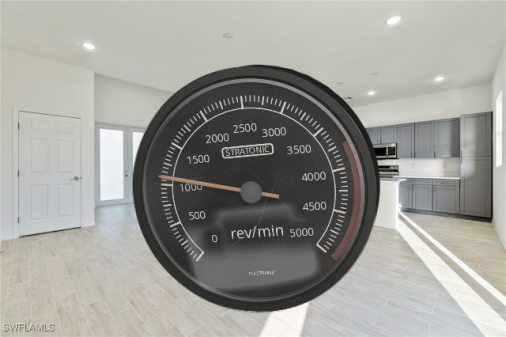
1100,rpm
